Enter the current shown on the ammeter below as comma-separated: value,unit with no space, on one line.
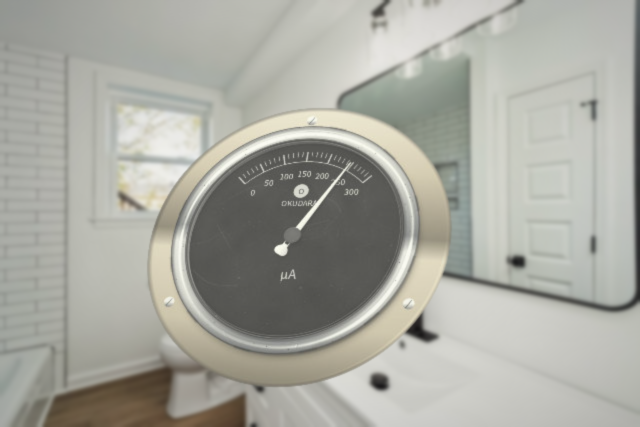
250,µA
